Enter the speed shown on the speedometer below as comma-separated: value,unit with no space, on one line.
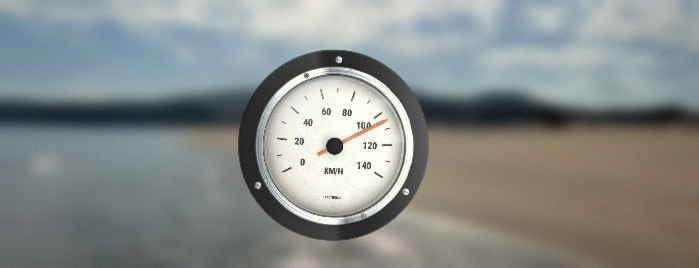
105,km/h
